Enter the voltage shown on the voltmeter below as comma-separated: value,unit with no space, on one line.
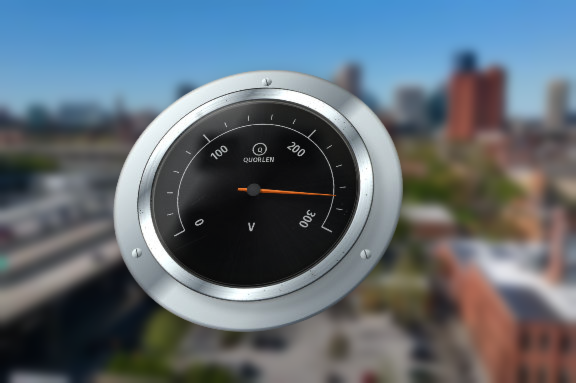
270,V
